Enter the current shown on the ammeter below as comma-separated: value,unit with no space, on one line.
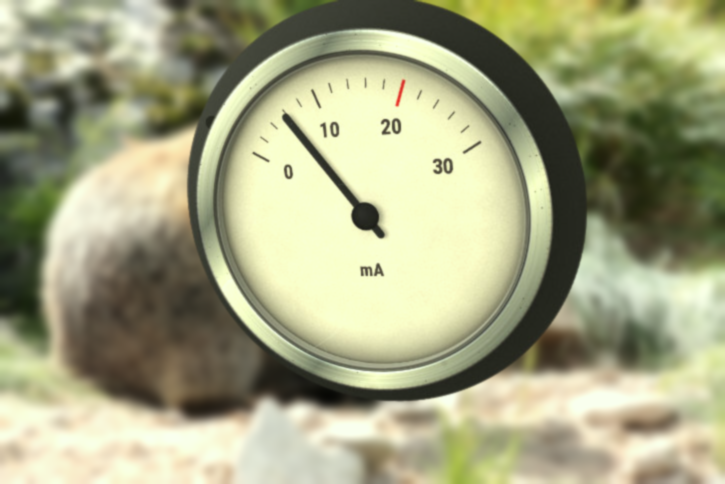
6,mA
